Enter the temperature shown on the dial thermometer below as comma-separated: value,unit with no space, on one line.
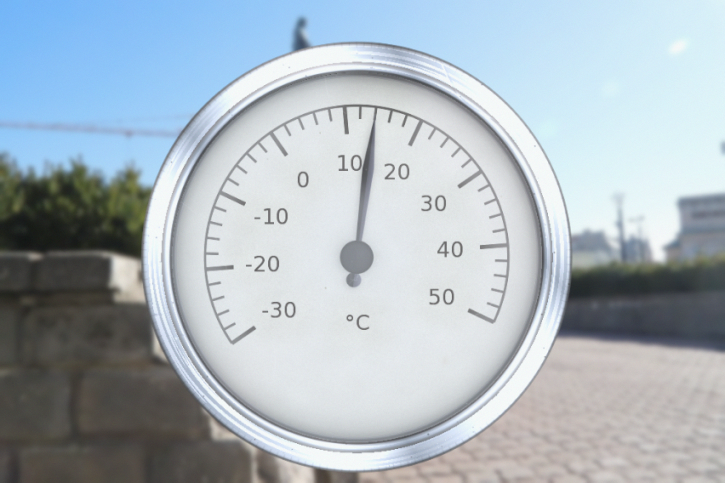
14,°C
